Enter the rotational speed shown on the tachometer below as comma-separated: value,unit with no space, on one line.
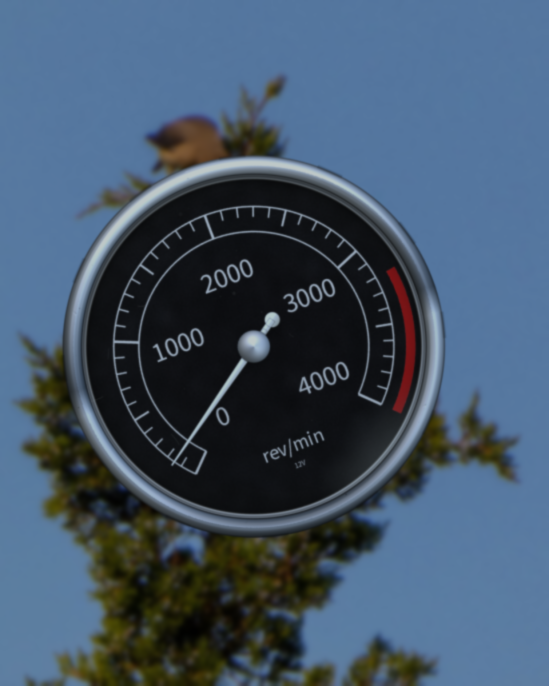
150,rpm
